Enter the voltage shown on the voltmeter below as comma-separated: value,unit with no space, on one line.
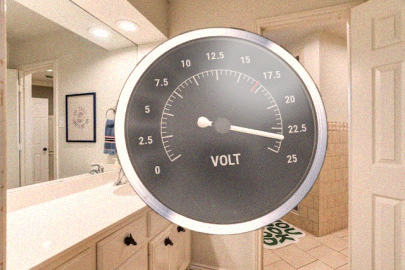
23.5,V
